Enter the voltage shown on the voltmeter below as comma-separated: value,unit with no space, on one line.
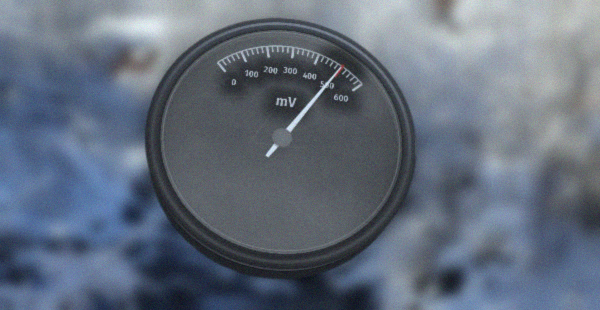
500,mV
